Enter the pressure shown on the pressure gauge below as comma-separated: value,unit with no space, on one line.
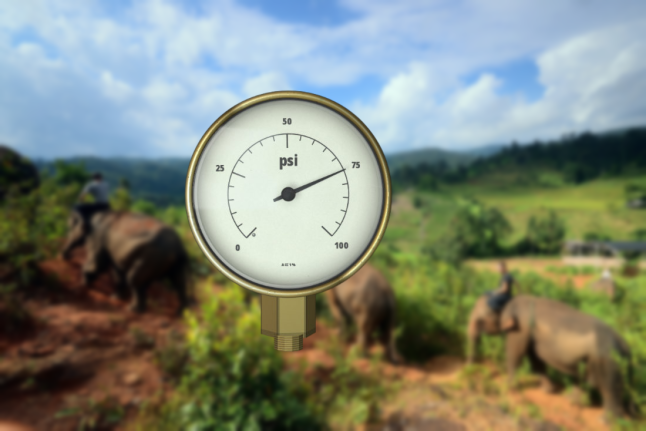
75,psi
